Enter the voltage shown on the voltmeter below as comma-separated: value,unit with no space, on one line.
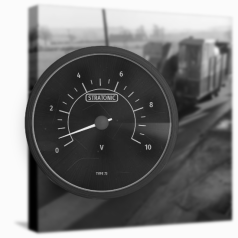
0.5,V
